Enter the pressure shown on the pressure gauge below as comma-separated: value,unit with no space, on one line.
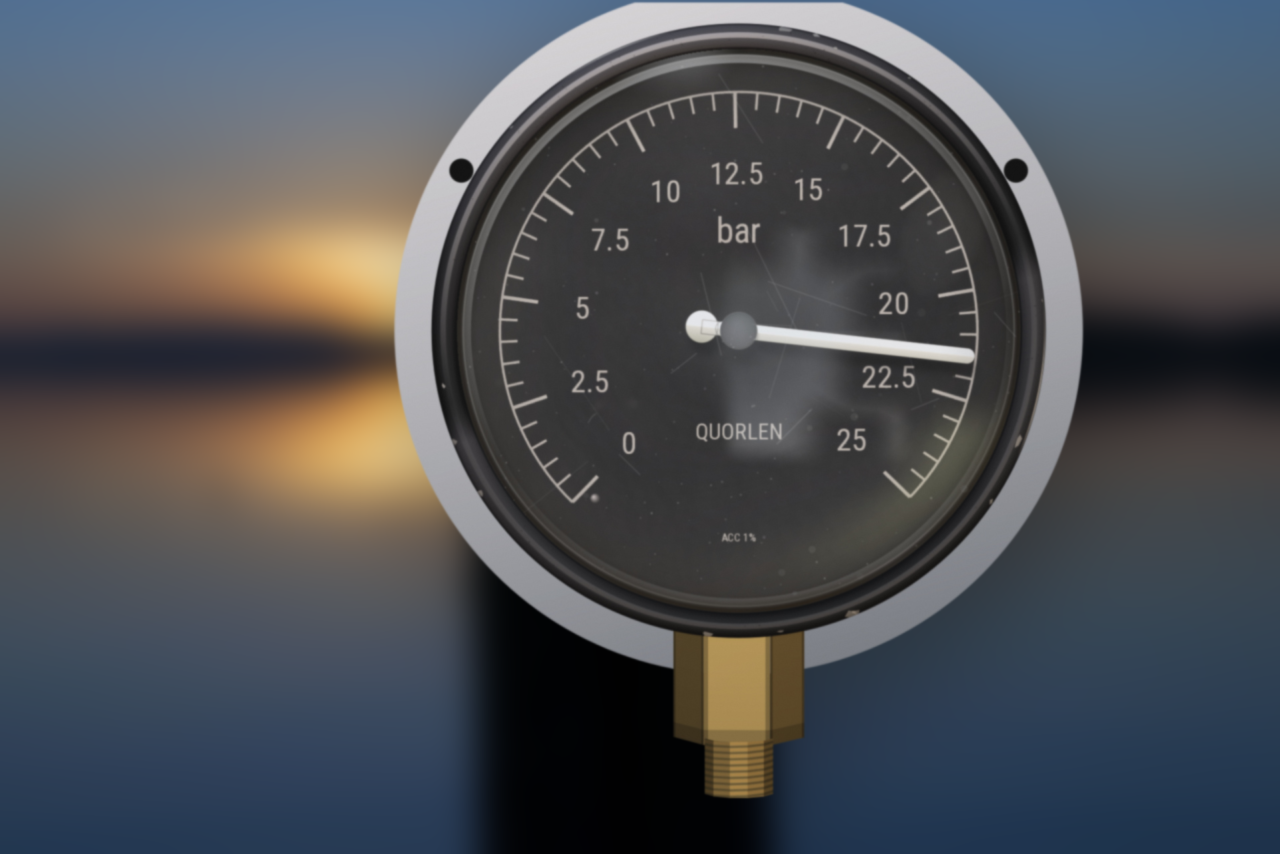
21.5,bar
